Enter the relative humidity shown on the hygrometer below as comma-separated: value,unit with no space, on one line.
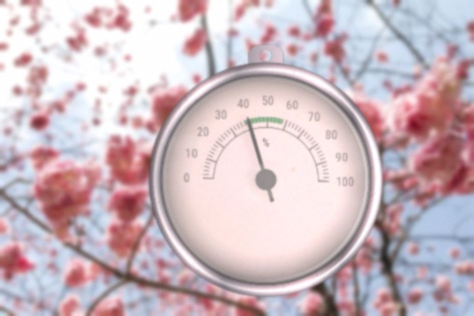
40,%
